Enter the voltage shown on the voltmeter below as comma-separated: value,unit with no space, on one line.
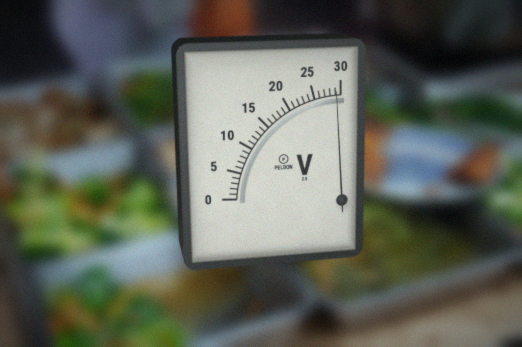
29,V
